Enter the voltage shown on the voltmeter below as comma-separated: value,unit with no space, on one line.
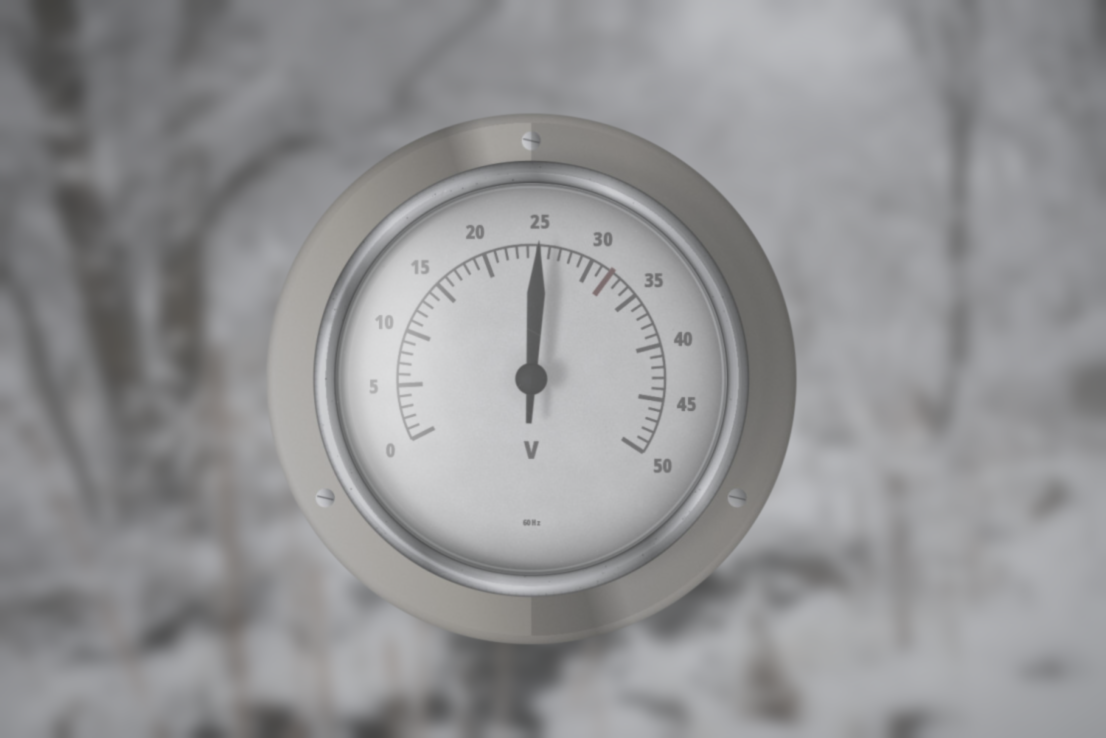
25,V
